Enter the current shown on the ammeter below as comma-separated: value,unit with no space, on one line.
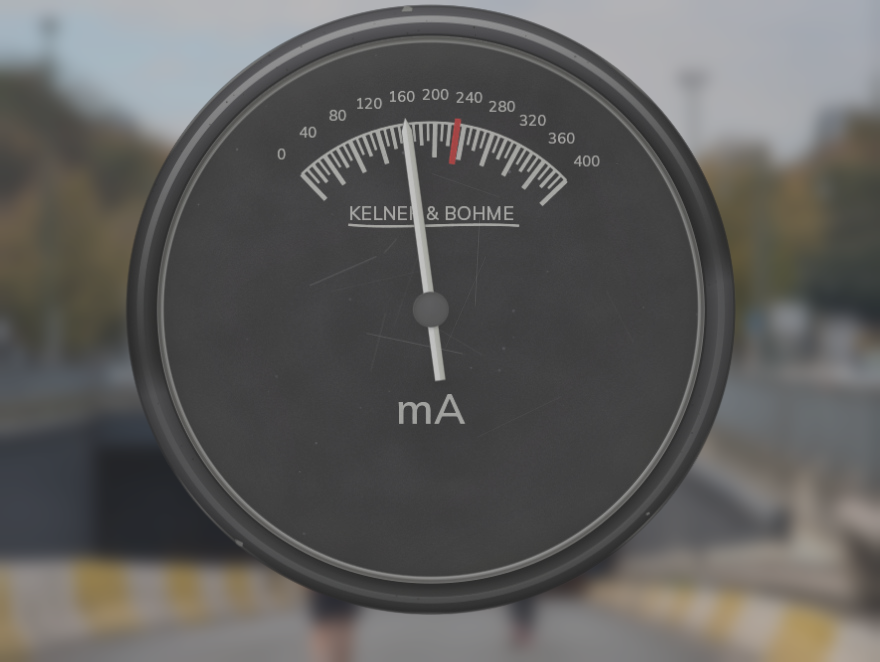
160,mA
